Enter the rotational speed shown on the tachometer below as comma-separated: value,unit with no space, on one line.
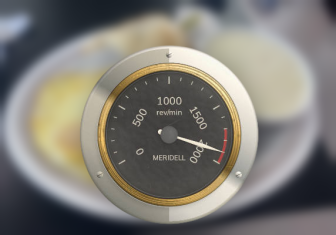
1900,rpm
